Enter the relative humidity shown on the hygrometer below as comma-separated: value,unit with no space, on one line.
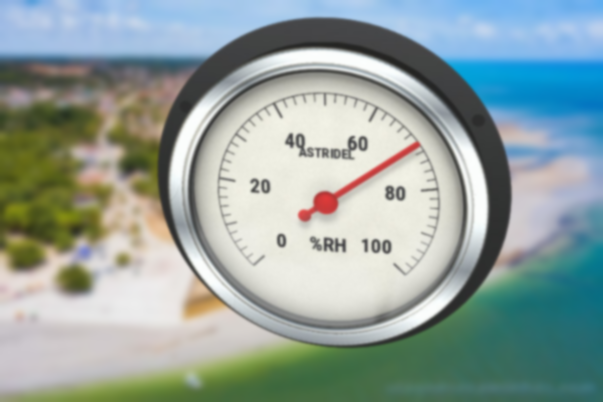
70,%
